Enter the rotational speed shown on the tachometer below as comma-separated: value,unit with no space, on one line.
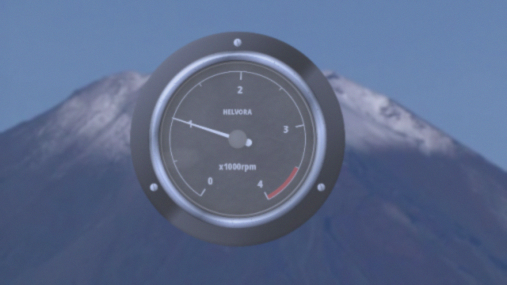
1000,rpm
